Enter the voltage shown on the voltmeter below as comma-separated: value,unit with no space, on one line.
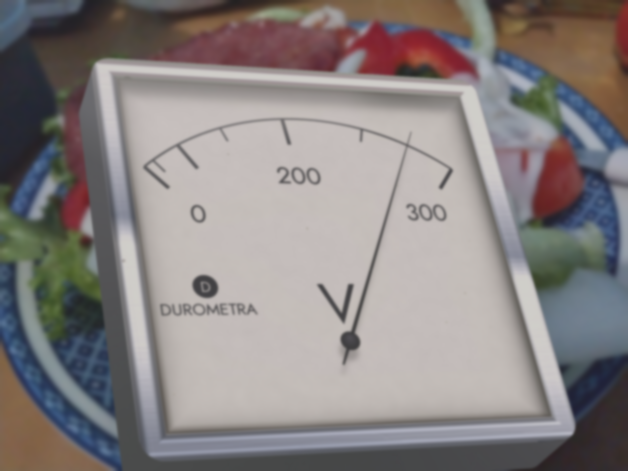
275,V
